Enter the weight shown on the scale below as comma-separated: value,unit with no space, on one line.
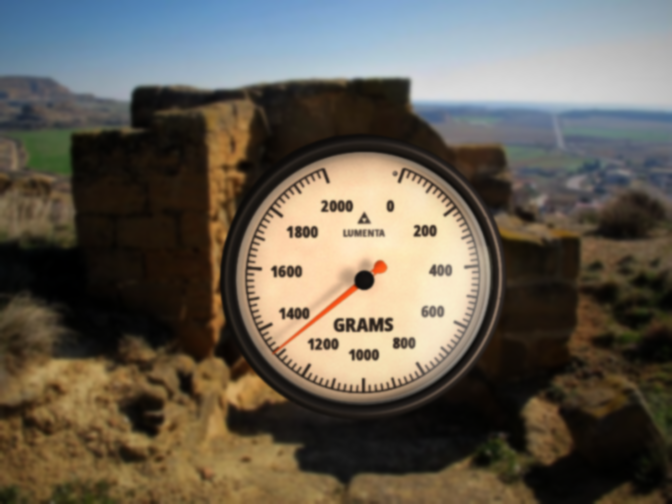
1320,g
